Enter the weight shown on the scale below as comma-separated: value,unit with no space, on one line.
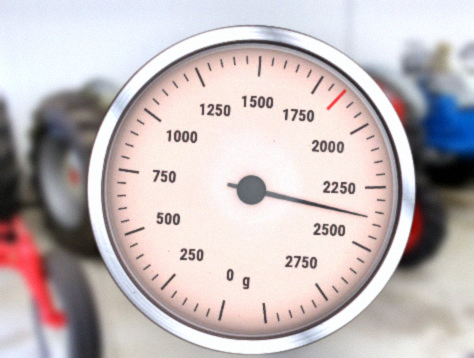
2375,g
